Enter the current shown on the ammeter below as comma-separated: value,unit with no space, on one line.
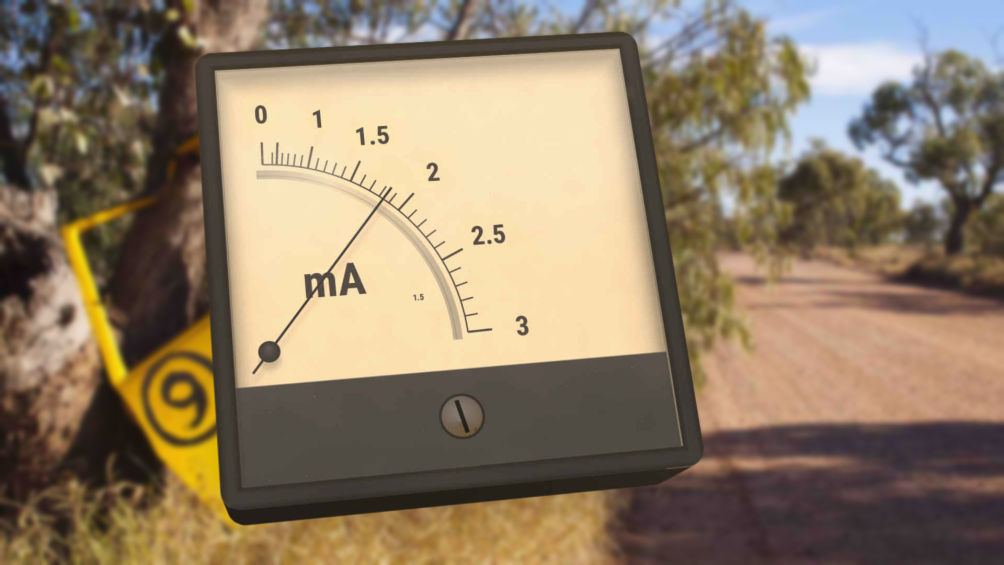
1.85,mA
